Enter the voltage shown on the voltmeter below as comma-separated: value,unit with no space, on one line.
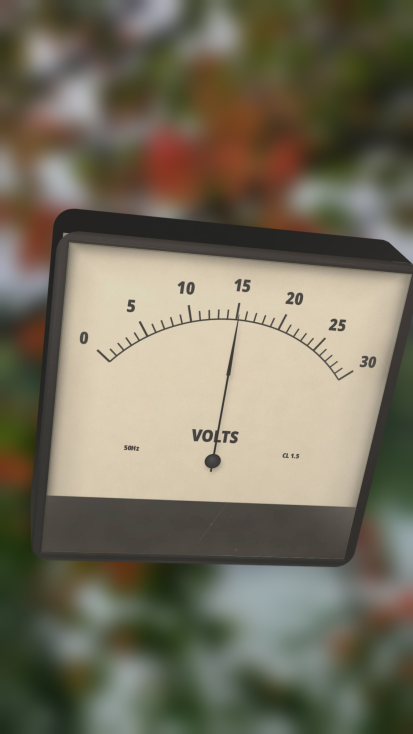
15,V
